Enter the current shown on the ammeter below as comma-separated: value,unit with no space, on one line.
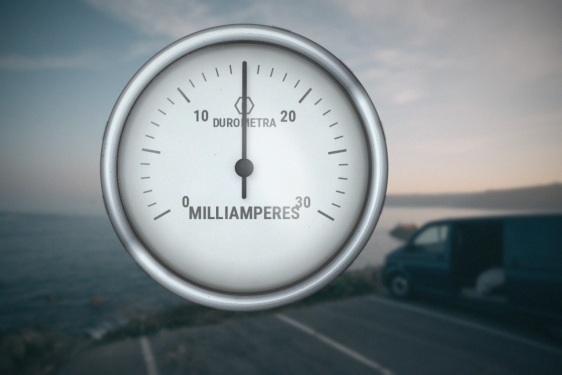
15,mA
